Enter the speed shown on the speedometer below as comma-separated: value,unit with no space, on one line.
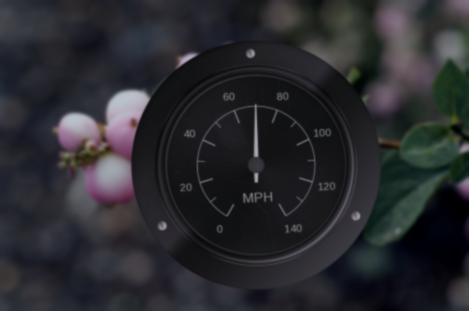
70,mph
